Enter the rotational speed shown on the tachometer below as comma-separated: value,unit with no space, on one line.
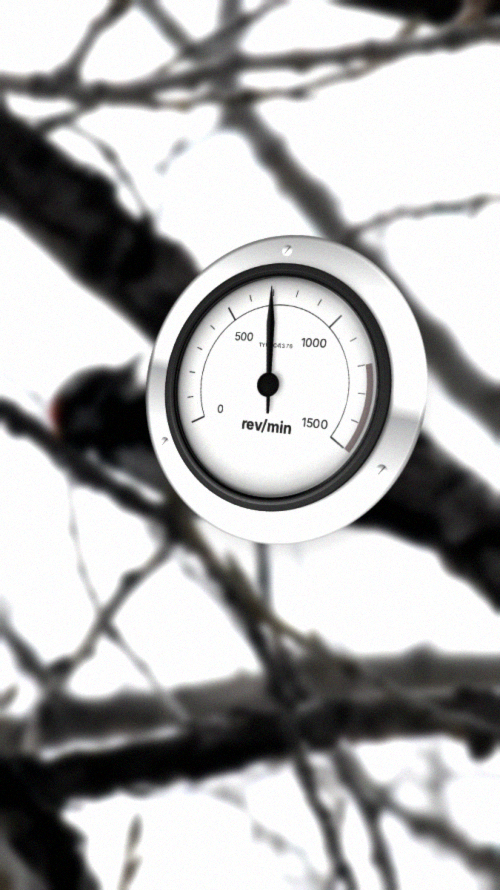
700,rpm
